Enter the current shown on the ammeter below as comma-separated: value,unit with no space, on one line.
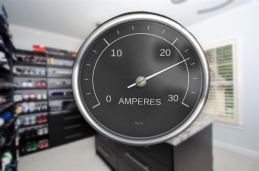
23,A
